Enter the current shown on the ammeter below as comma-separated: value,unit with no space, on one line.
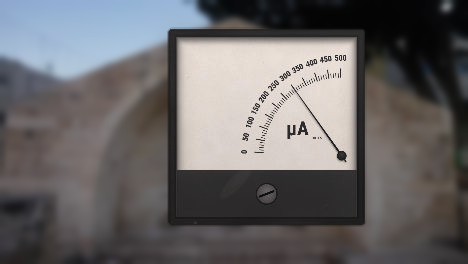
300,µA
